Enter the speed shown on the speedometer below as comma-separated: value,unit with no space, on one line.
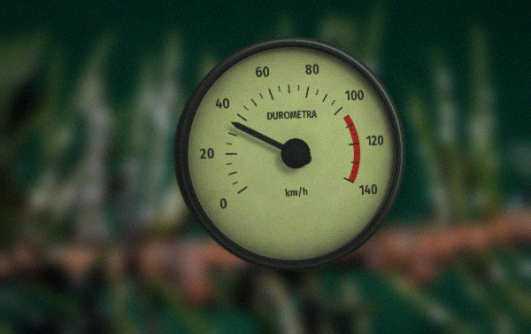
35,km/h
